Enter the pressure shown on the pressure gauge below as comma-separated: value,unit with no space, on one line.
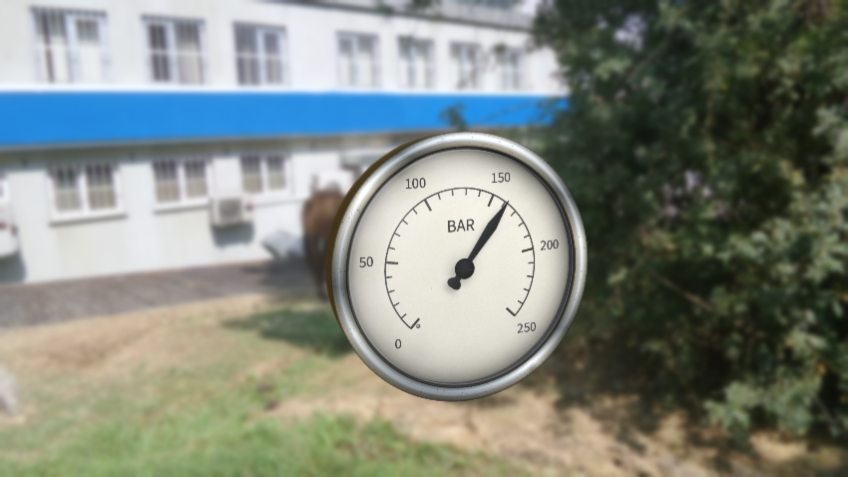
160,bar
